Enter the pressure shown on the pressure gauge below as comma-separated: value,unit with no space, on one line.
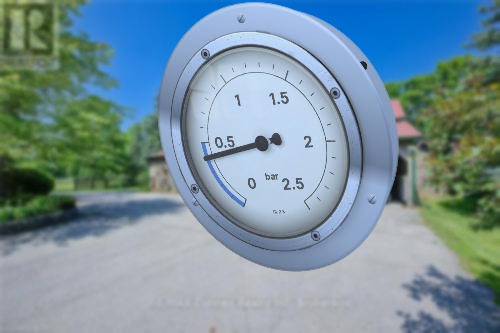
0.4,bar
